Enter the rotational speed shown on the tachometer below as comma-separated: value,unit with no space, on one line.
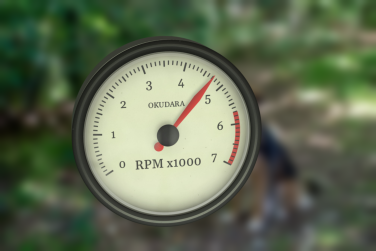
4700,rpm
